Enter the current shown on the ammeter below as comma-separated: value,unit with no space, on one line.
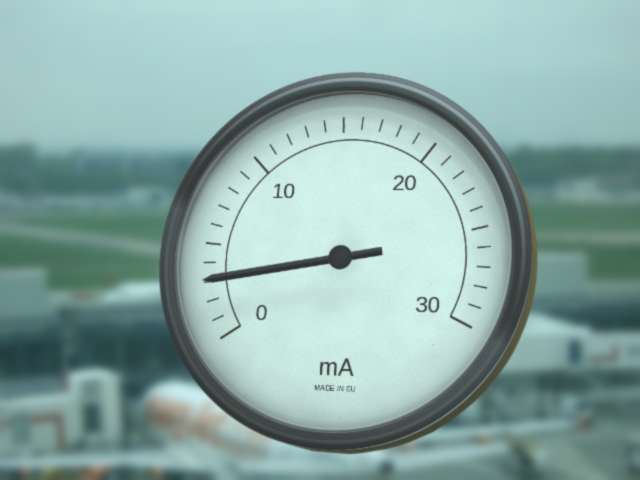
3,mA
